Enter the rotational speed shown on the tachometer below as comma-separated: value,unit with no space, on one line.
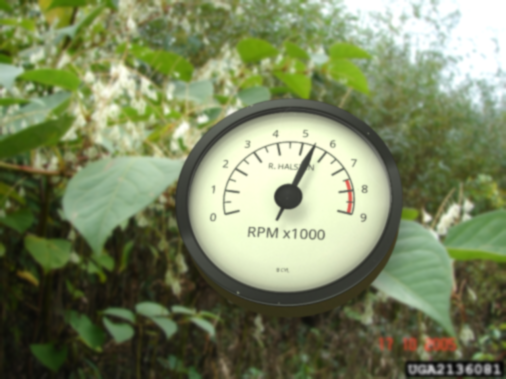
5500,rpm
